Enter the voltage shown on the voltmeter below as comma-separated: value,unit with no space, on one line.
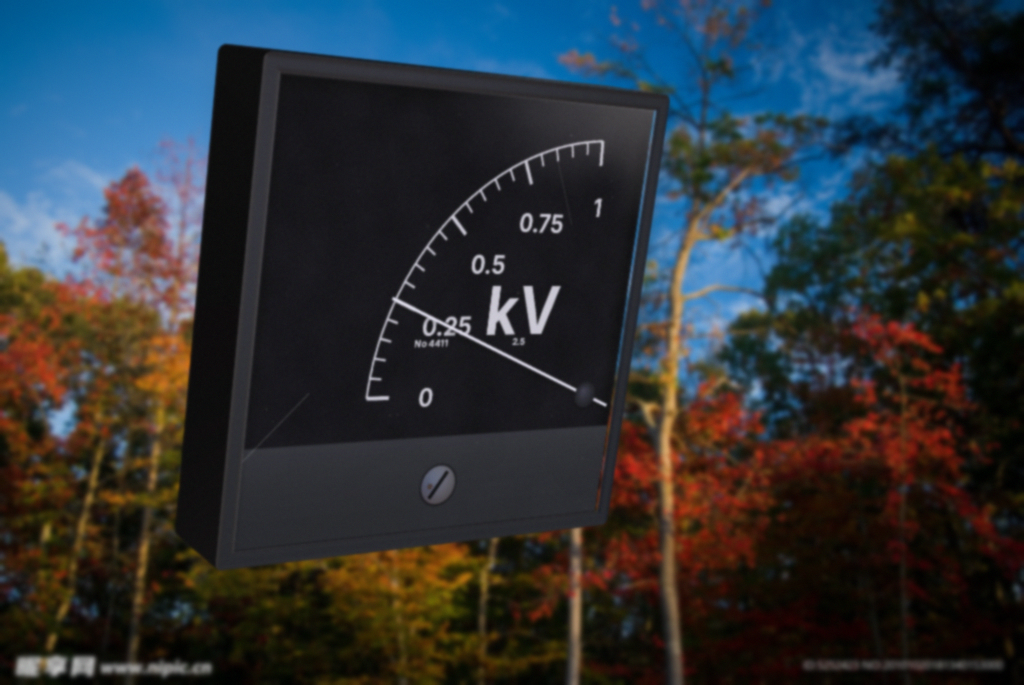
0.25,kV
